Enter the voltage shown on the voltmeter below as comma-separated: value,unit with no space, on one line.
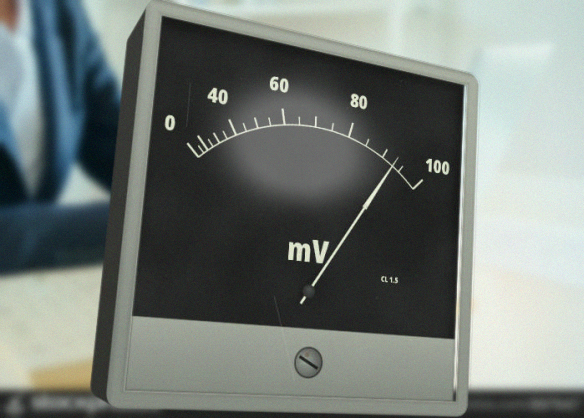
92.5,mV
